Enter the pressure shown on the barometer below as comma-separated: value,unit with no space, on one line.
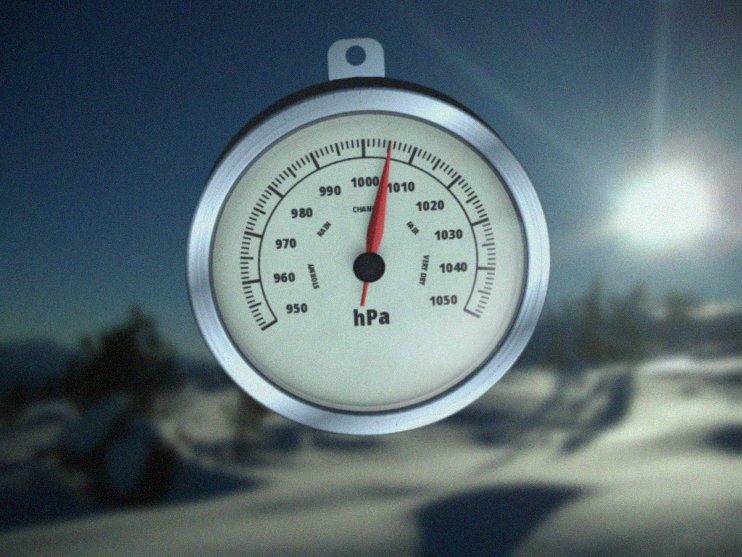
1005,hPa
